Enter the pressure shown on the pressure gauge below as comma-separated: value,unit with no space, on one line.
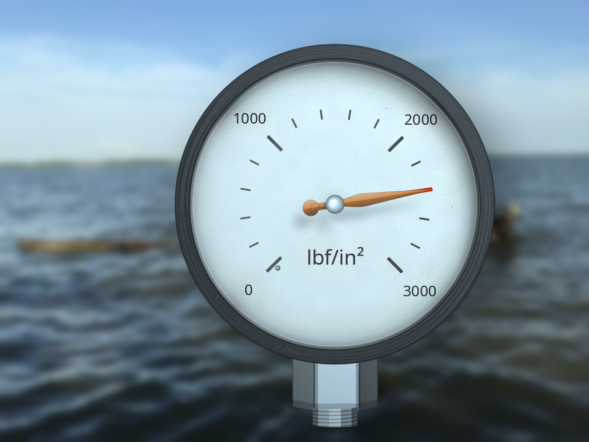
2400,psi
